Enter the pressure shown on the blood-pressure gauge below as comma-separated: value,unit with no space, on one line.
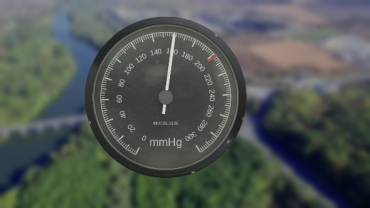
160,mmHg
